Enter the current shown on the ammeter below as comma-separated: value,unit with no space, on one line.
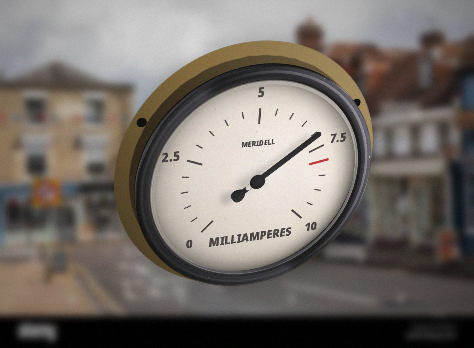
7,mA
